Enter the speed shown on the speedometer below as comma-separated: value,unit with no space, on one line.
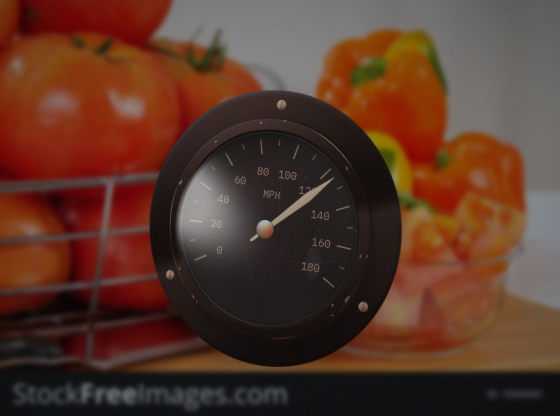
125,mph
